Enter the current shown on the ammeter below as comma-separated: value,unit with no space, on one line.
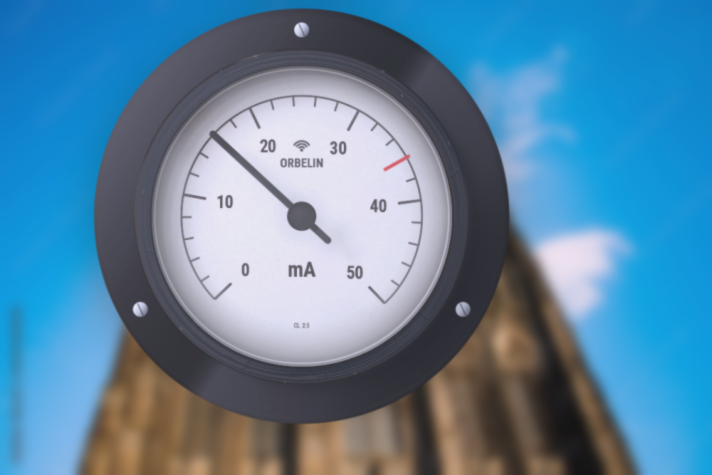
16,mA
